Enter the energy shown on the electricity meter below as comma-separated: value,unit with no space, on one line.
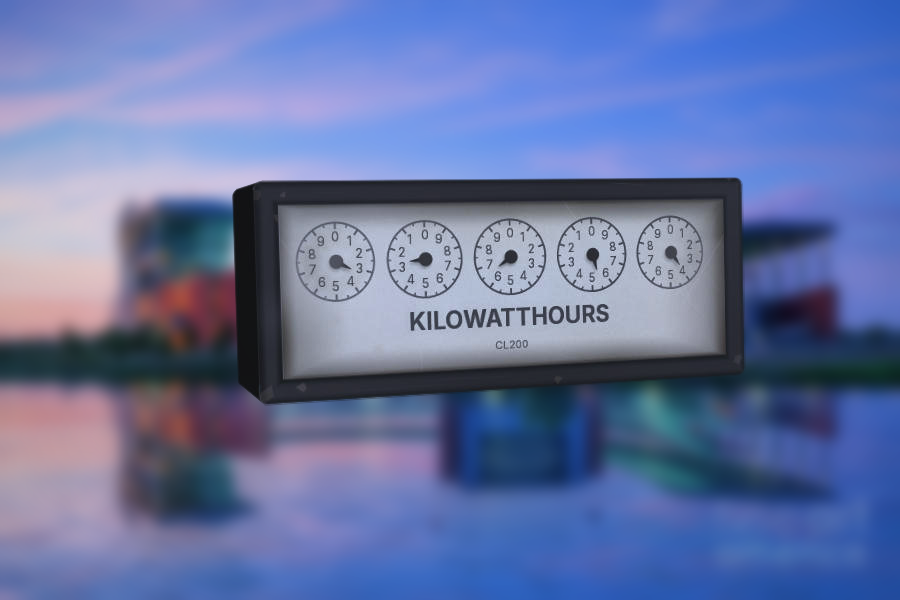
32654,kWh
